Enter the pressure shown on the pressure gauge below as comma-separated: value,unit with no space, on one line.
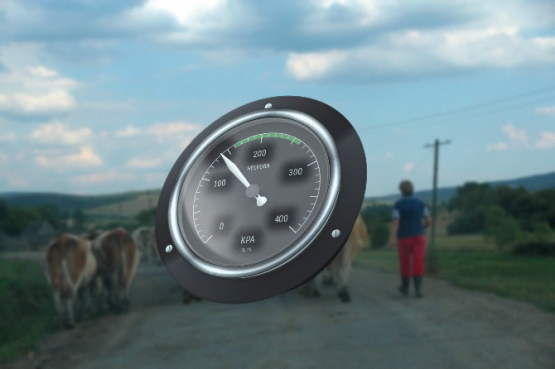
140,kPa
